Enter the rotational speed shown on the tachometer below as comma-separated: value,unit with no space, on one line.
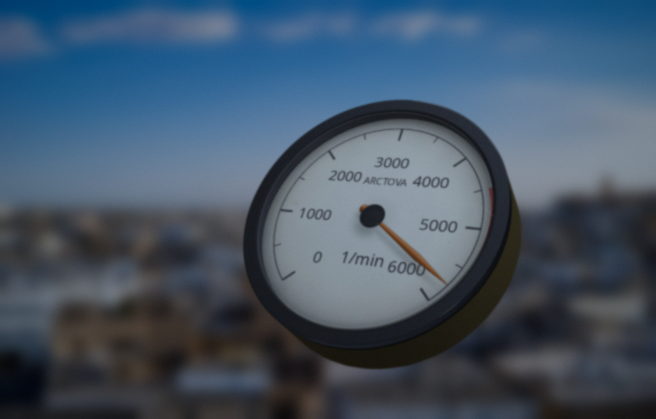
5750,rpm
